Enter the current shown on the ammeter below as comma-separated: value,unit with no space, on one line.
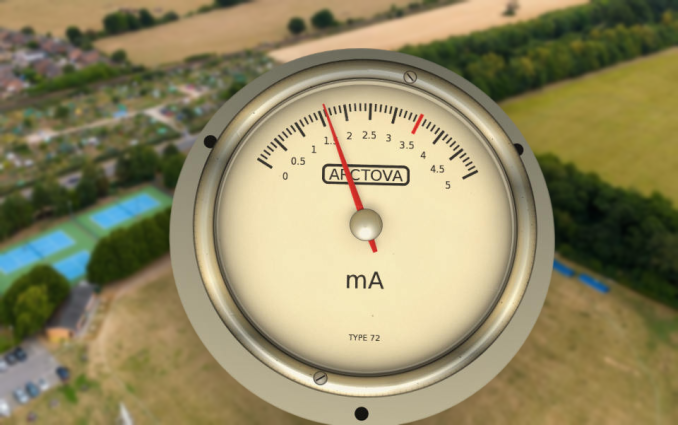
1.6,mA
